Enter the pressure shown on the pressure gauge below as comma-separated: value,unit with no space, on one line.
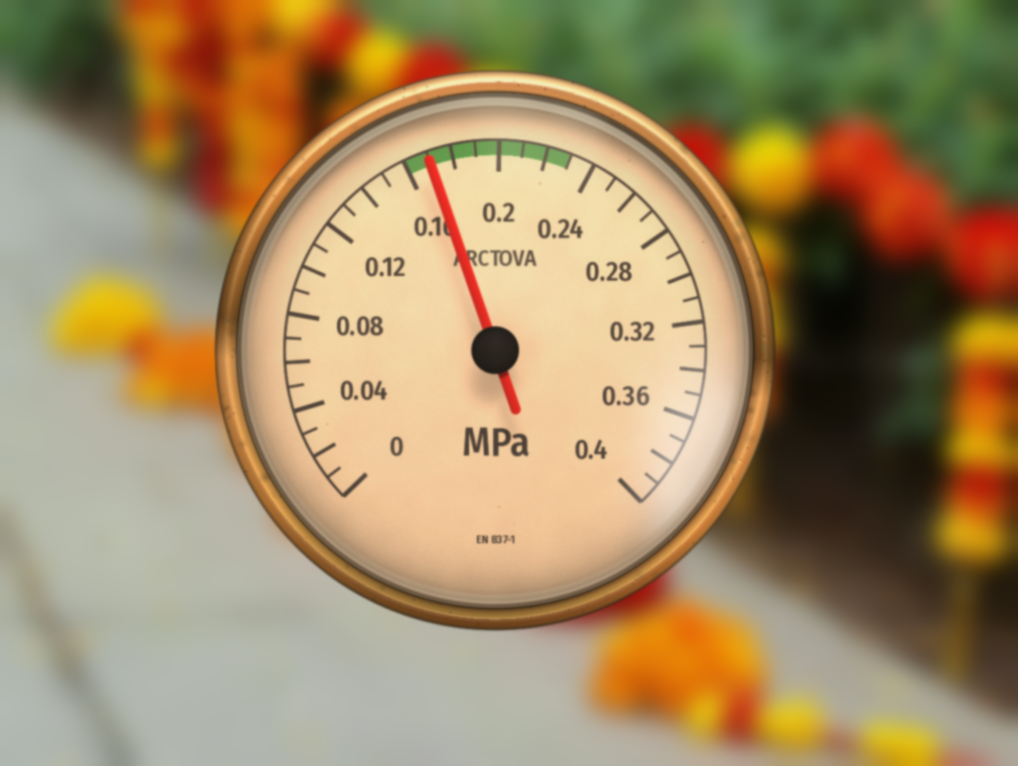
0.17,MPa
